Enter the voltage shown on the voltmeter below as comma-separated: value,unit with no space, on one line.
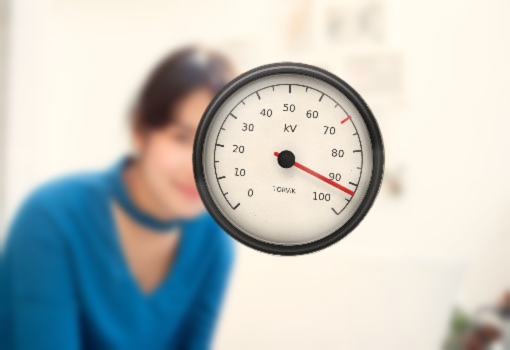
92.5,kV
